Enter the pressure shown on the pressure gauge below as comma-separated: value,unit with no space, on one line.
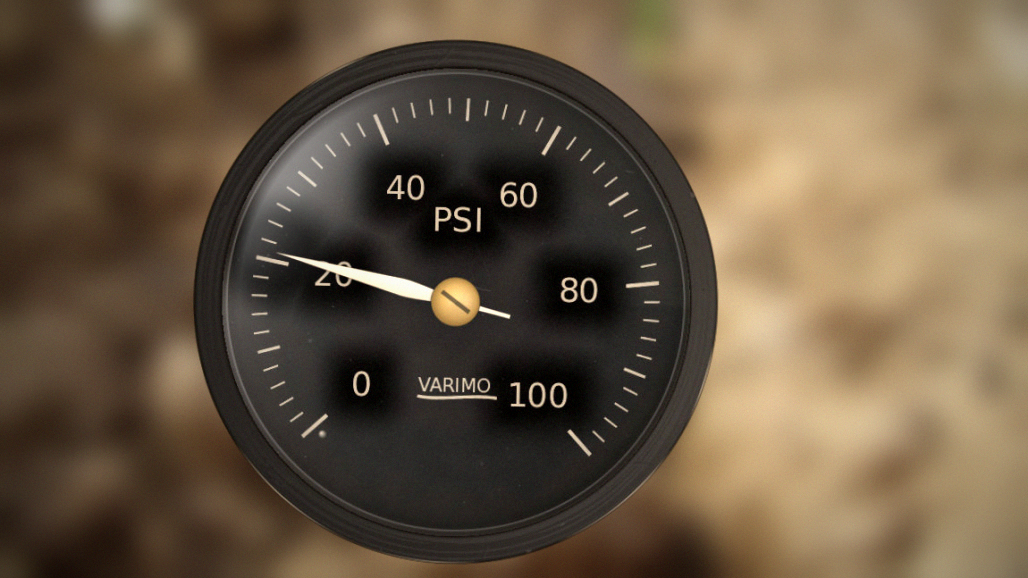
21,psi
